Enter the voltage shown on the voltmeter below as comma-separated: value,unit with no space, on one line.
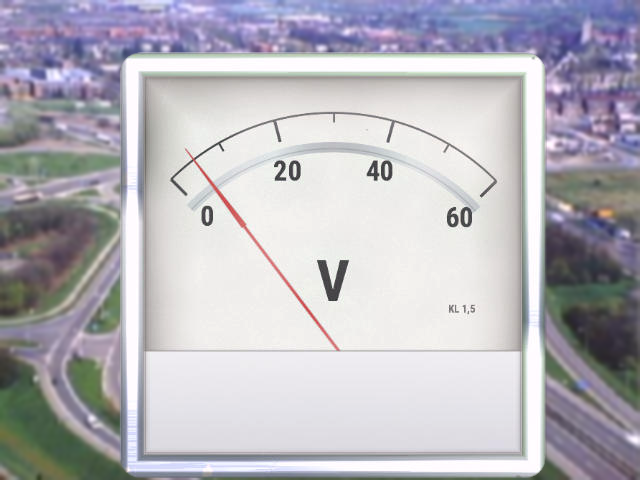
5,V
